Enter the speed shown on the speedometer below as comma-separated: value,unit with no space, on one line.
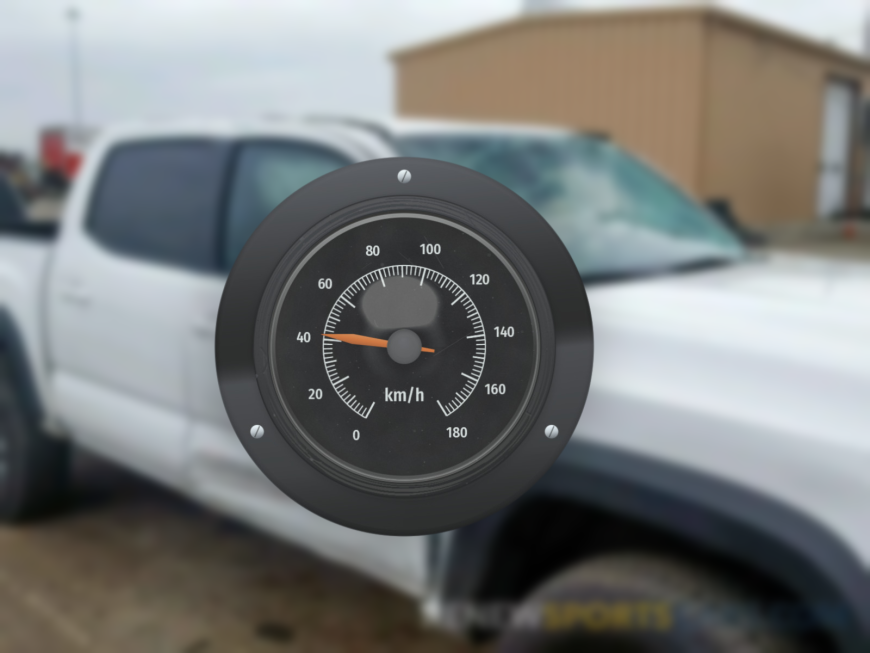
42,km/h
